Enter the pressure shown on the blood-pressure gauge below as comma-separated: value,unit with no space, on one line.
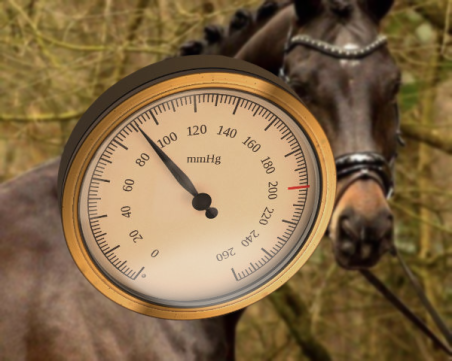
92,mmHg
